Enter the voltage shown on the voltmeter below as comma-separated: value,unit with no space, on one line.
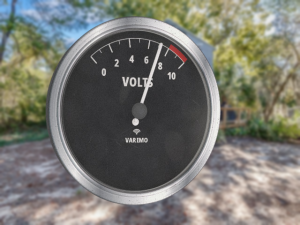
7,V
